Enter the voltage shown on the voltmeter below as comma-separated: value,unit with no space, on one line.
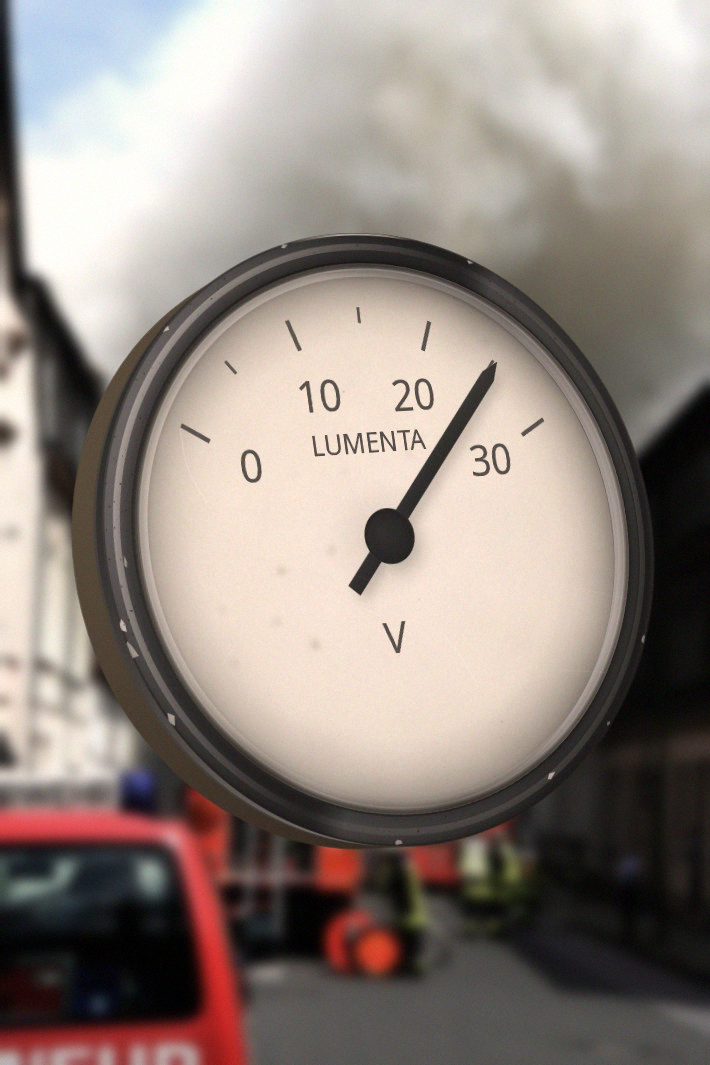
25,V
